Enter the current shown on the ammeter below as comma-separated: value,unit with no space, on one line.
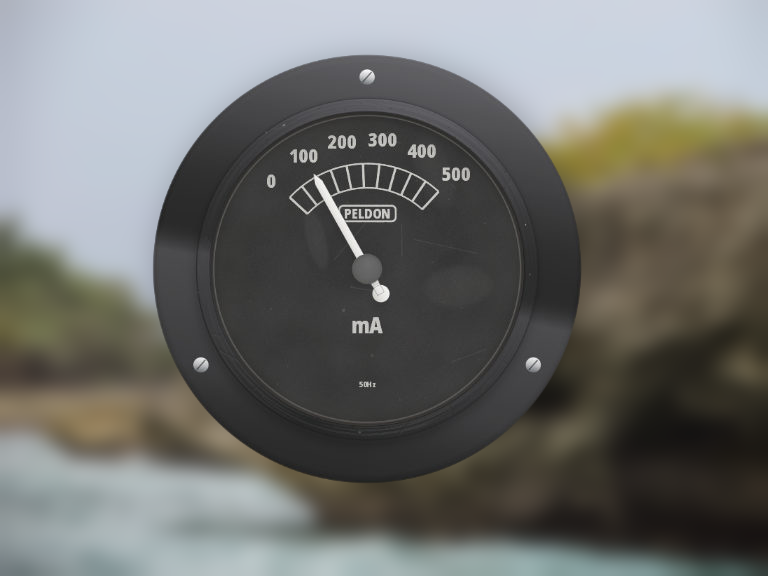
100,mA
